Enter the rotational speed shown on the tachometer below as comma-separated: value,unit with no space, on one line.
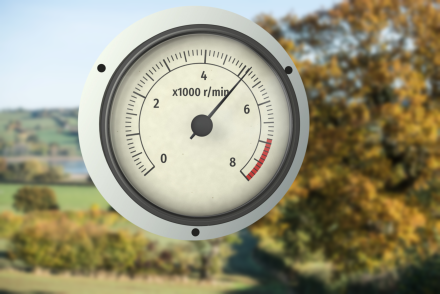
5100,rpm
